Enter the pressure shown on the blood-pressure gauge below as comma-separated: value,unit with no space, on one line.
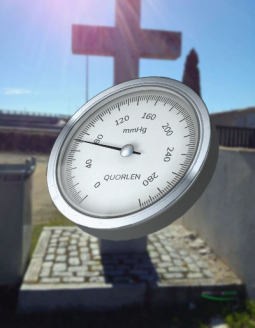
70,mmHg
